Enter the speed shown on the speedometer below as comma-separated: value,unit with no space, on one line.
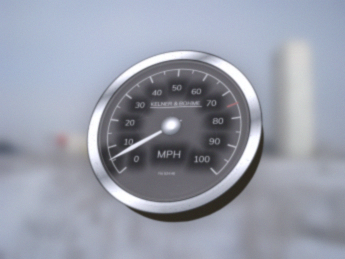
5,mph
